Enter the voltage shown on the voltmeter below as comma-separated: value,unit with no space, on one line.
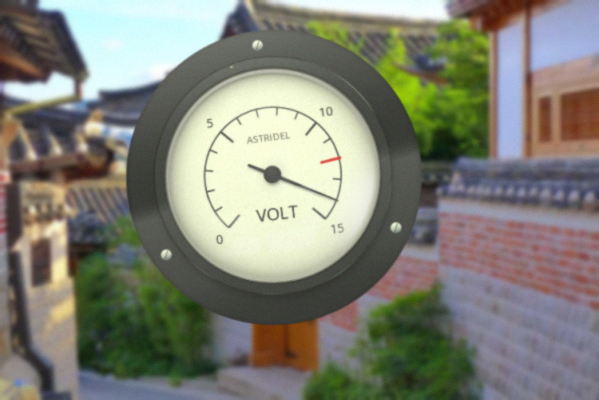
14,V
